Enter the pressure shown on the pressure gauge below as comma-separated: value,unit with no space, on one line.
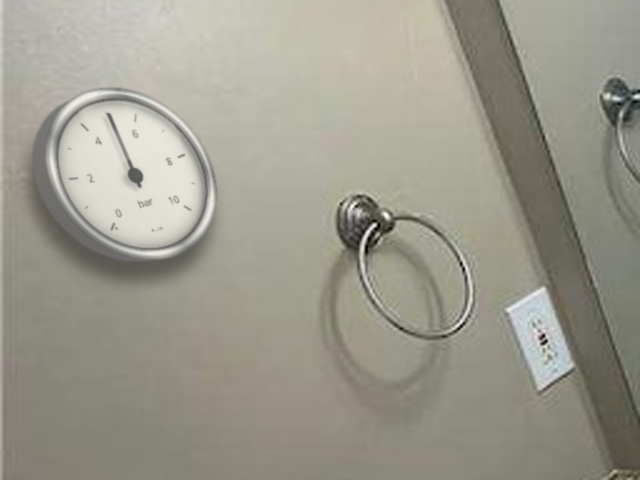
5,bar
